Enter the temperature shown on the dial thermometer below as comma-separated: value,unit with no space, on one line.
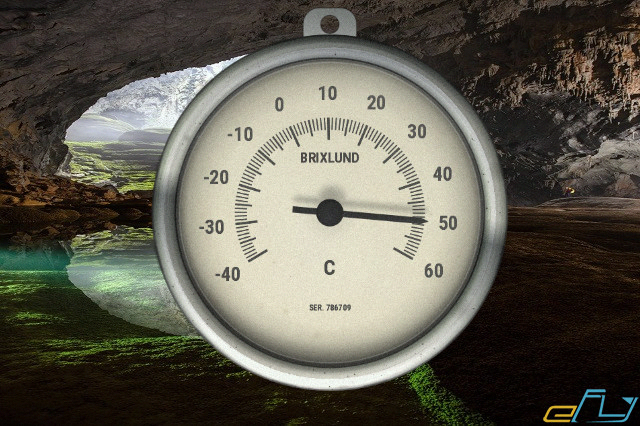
50,°C
